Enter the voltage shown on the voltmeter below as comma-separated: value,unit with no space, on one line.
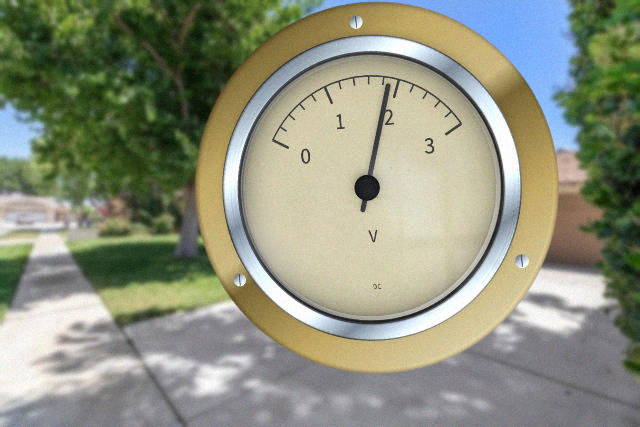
1.9,V
